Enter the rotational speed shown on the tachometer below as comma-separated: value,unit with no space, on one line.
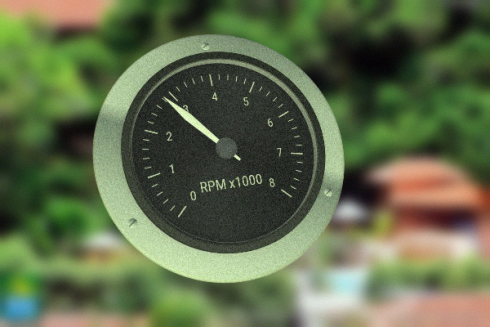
2800,rpm
